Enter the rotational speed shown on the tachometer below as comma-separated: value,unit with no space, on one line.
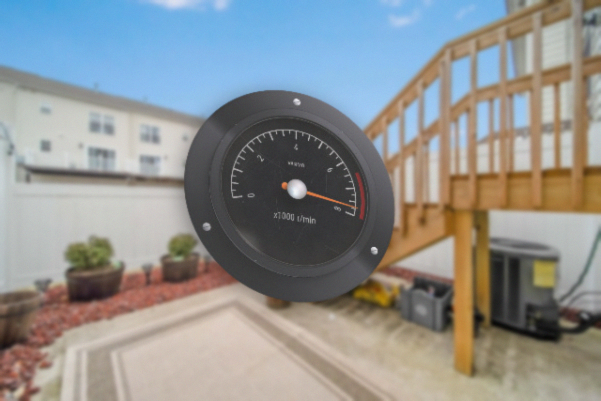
7750,rpm
